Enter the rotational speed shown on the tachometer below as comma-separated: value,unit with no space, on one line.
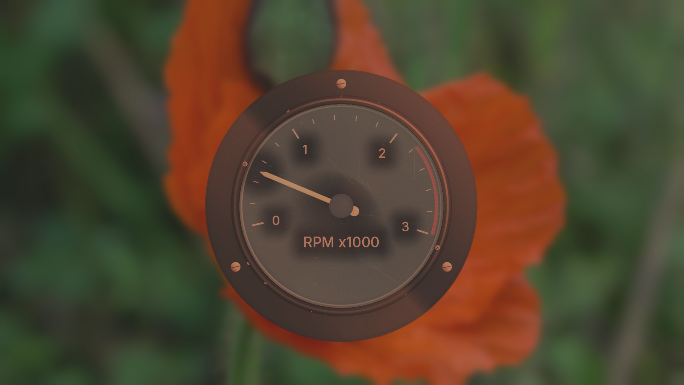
500,rpm
